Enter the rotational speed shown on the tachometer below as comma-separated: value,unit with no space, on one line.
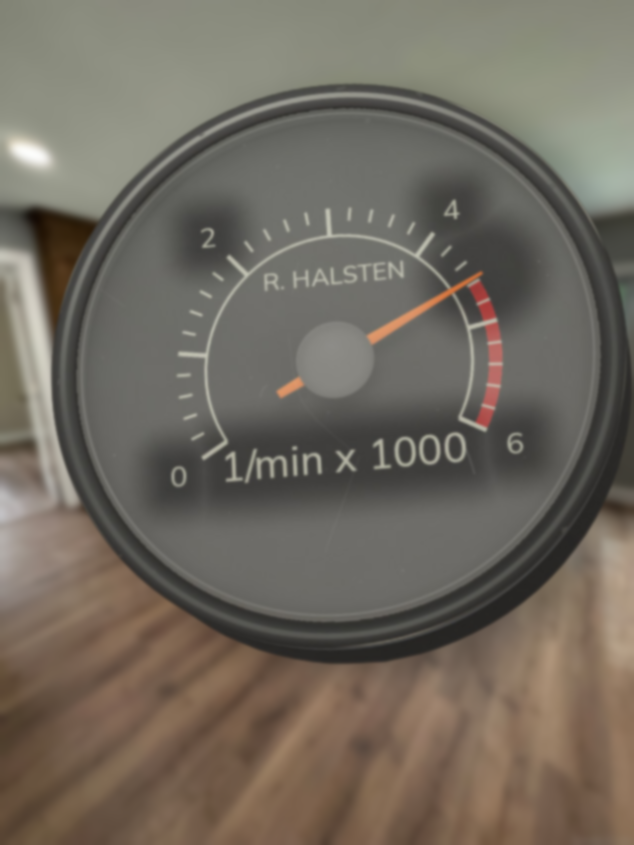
4600,rpm
